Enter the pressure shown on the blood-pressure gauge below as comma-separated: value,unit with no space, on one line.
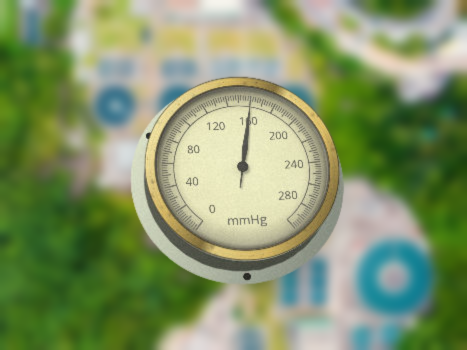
160,mmHg
